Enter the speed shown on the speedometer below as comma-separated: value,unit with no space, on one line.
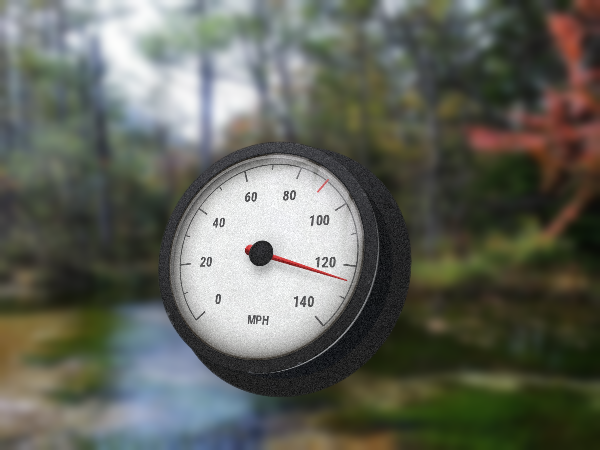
125,mph
